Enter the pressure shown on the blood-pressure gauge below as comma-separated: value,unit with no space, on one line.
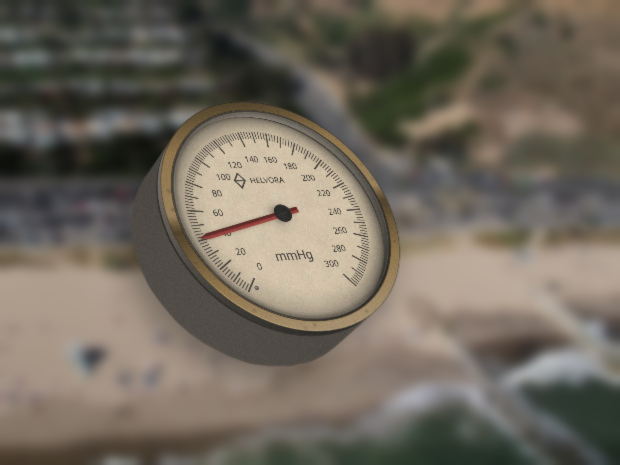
40,mmHg
